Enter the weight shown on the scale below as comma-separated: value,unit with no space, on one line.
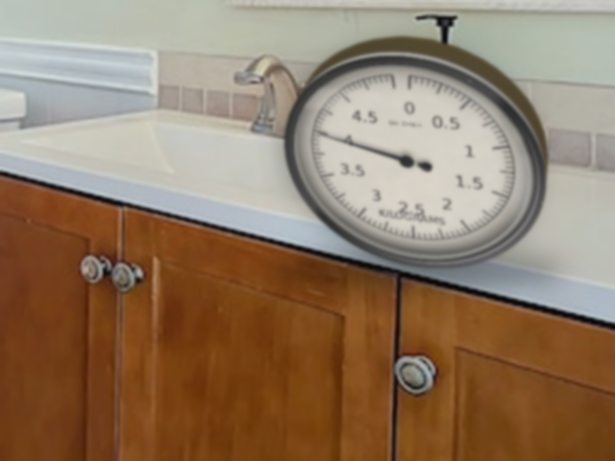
4,kg
